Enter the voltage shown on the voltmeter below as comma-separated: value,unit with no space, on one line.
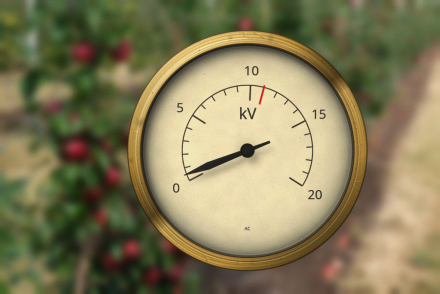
0.5,kV
